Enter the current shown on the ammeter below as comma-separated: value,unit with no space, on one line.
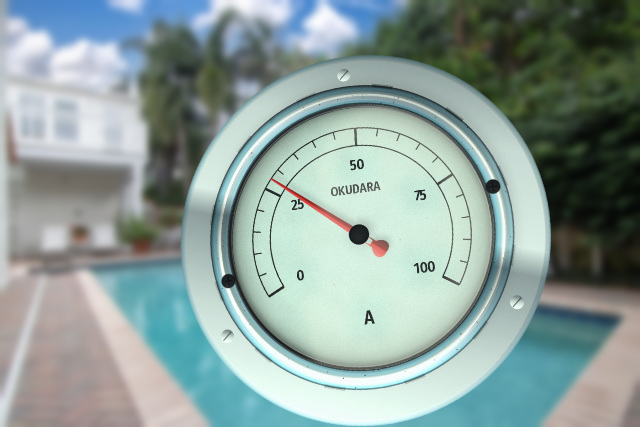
27.5,A
